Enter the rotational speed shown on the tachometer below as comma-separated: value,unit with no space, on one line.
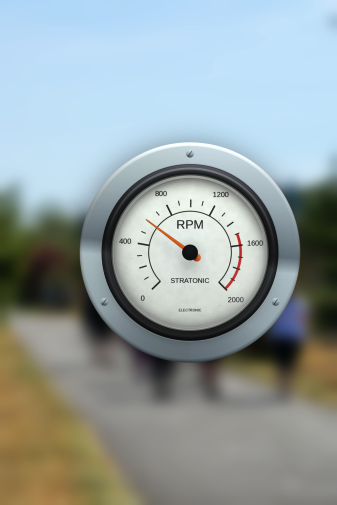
600,rpm
